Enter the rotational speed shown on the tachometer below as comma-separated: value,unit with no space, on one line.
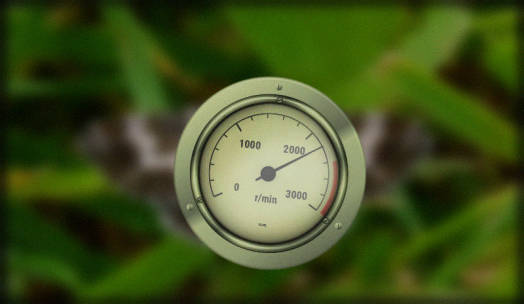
2200,rpm
